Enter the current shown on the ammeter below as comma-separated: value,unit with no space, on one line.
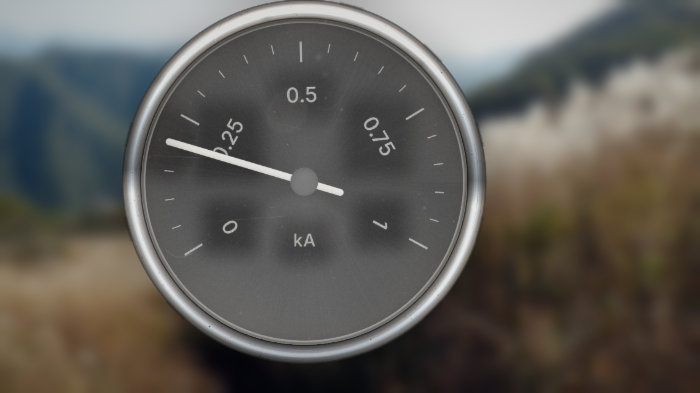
0.2,kA
